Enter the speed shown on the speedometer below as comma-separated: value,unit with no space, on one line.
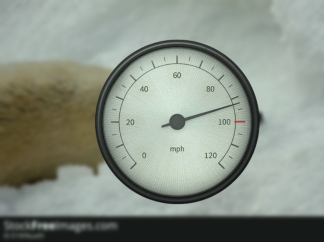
92.5,mph
